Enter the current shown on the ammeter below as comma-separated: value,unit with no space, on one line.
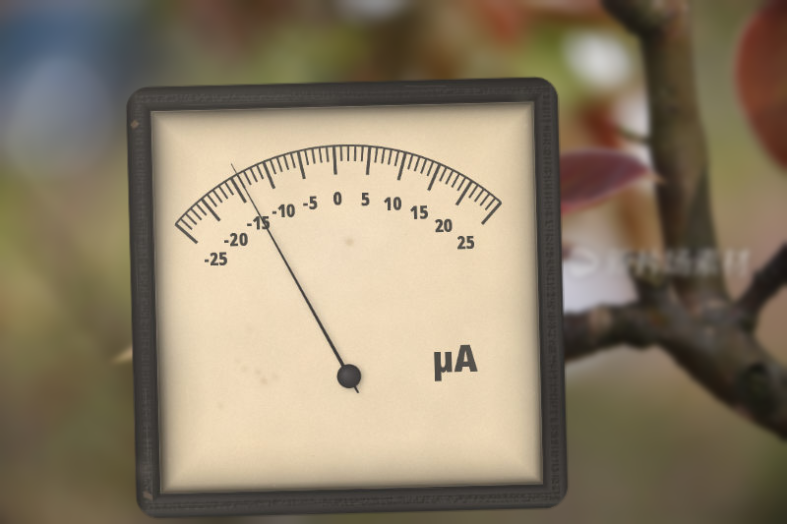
-14,µA
